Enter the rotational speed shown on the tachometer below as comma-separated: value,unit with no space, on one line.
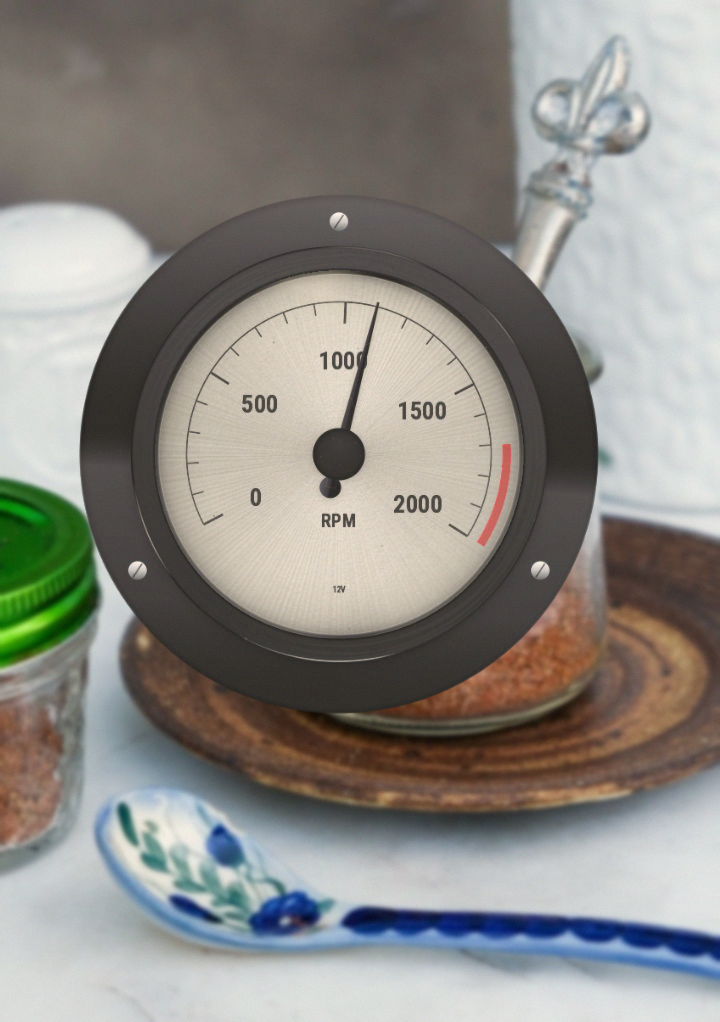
1100,rpm
